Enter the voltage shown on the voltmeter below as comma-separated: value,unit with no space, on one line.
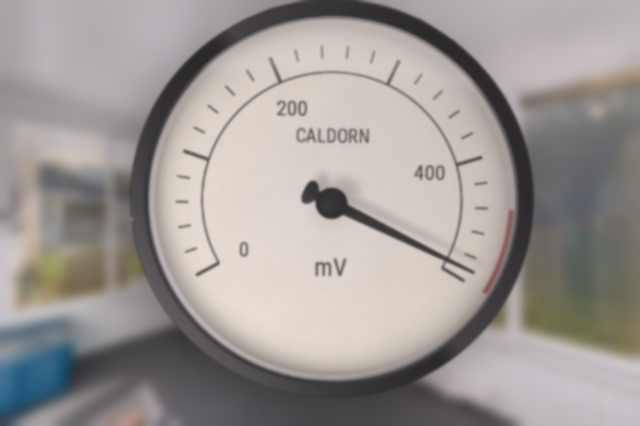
490,mV
